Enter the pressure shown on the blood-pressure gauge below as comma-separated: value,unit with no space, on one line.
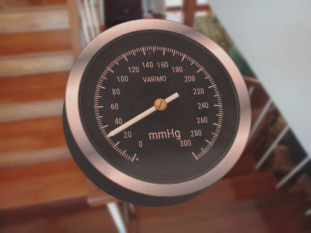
30,mmHg
